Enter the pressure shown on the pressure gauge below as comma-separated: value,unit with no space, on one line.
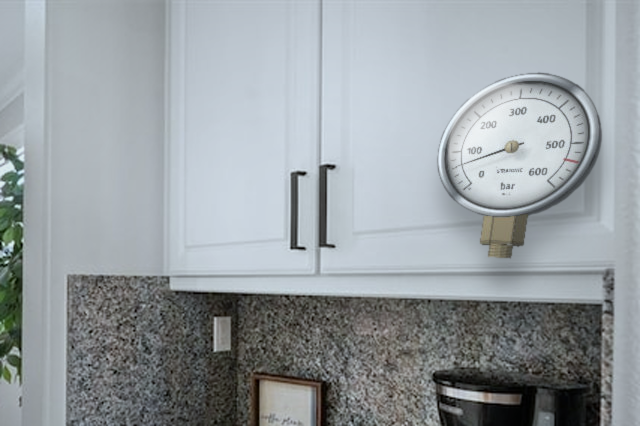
60,bar
